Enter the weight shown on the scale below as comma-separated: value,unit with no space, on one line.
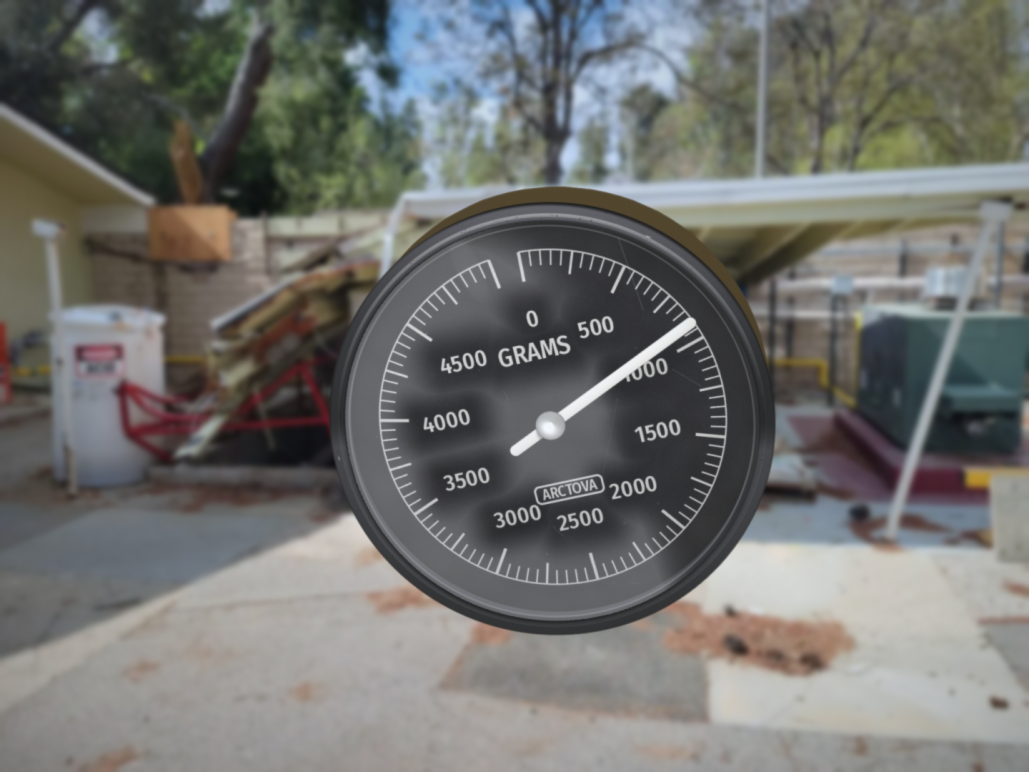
900,g
